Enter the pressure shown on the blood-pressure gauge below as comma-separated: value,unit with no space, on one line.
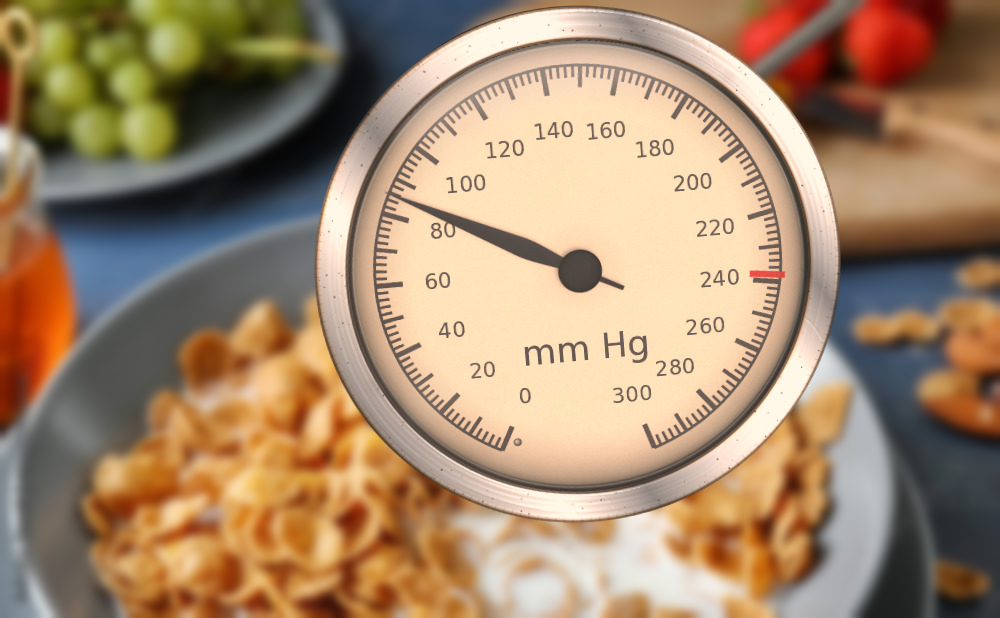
86,mmHg
